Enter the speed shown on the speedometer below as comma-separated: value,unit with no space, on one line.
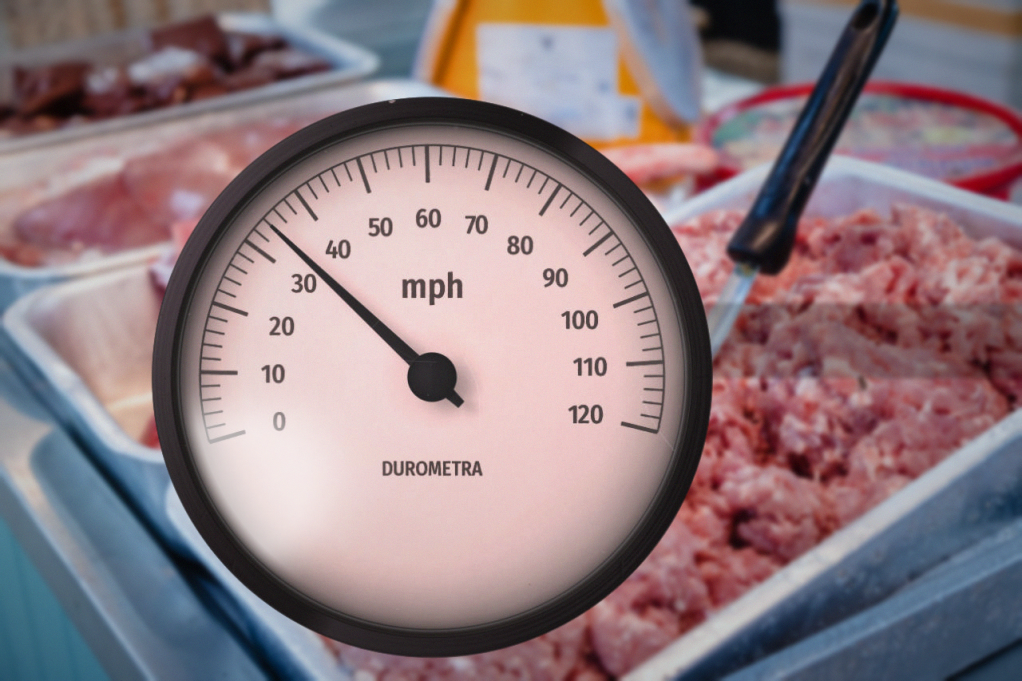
34,mph
